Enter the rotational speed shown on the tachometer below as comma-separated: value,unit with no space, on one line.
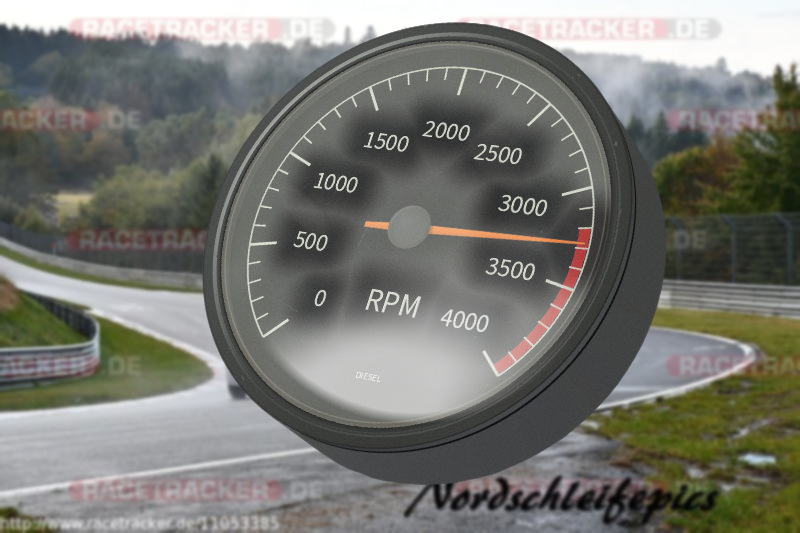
3300,rpm
